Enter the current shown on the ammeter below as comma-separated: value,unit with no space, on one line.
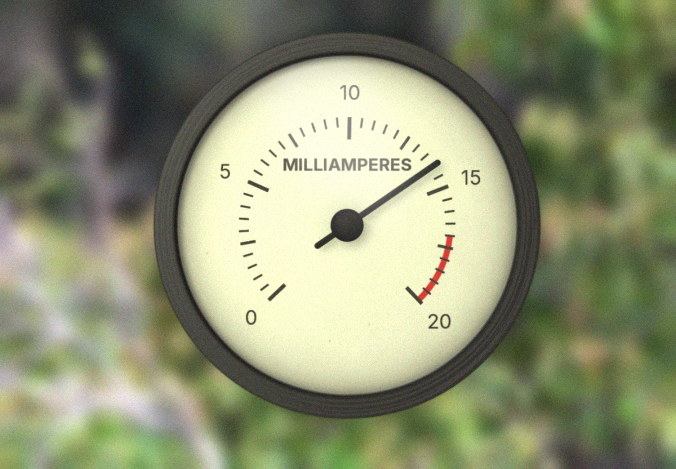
14,mA
